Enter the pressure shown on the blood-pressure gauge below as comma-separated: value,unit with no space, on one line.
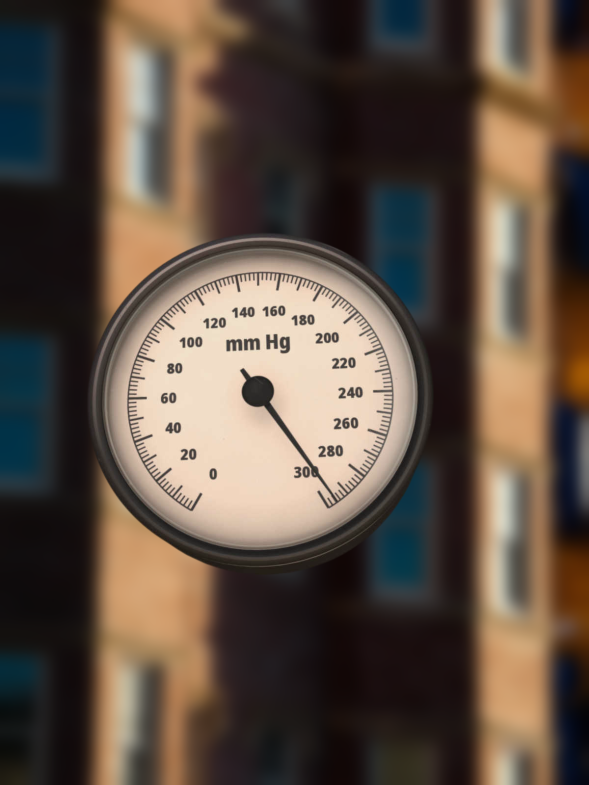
296,mmHg
